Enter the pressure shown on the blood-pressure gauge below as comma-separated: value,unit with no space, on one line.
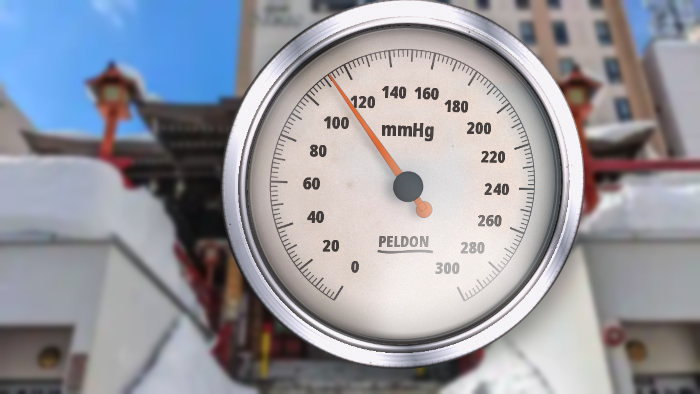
112,mmHg
